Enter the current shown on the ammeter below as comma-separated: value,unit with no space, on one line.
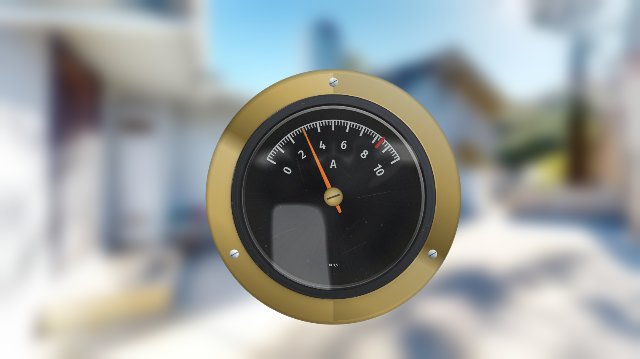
3,A
